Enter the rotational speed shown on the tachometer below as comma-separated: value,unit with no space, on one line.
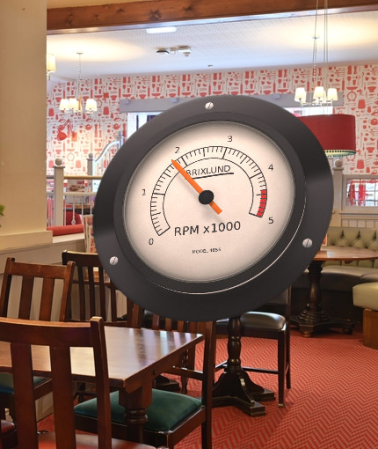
1800,rpm
